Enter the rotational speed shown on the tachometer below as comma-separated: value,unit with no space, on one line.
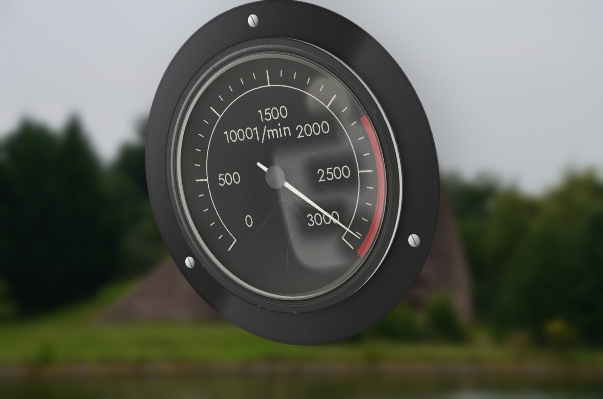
2900,rpm
